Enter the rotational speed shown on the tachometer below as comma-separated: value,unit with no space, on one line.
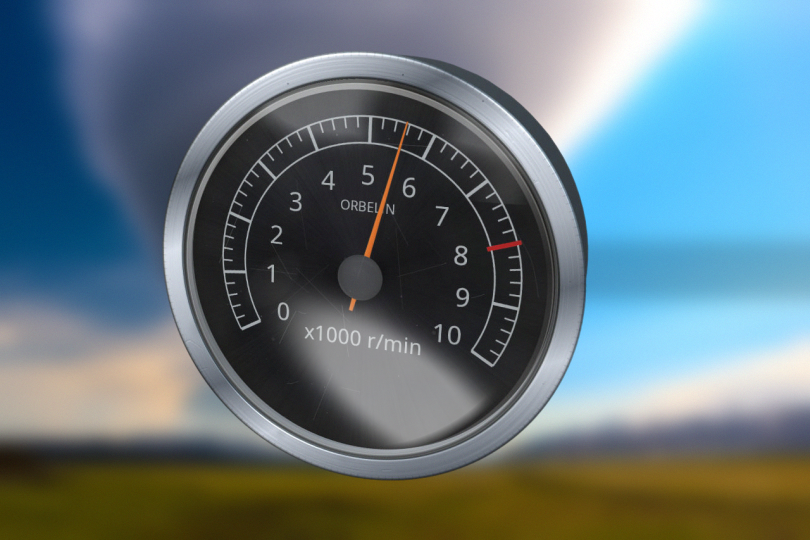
5600,rpm
